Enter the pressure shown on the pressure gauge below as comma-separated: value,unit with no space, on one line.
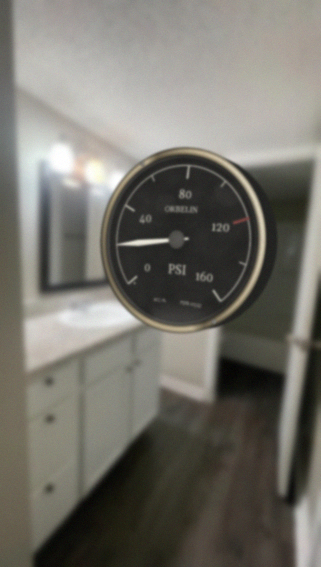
20,psi
